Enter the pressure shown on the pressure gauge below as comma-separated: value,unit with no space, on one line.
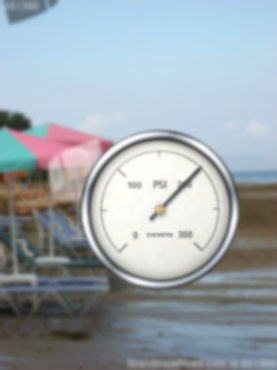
200,psi
